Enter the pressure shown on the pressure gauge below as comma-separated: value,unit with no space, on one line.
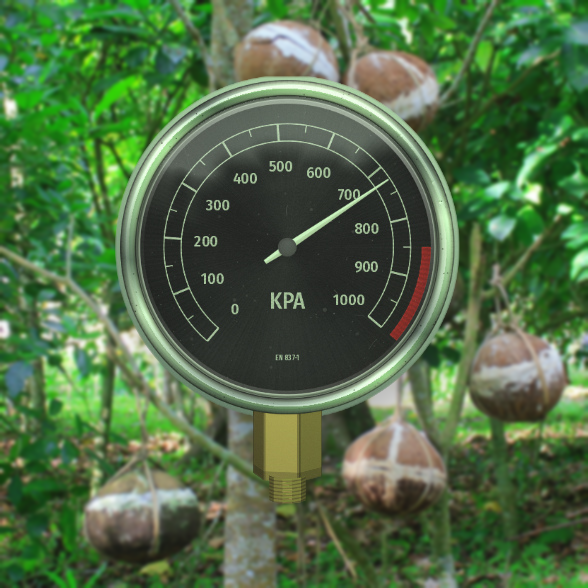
725,kPa
